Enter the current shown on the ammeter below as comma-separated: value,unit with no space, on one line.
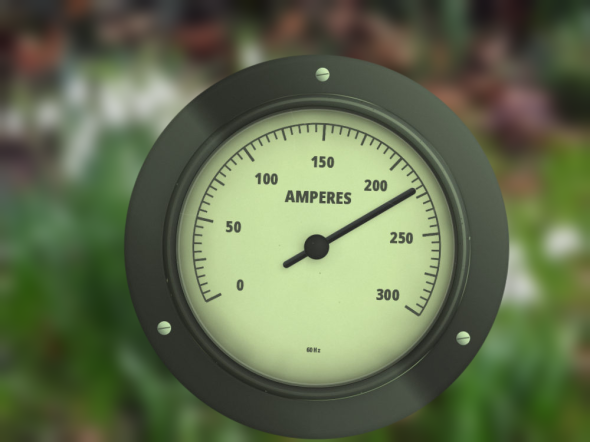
220,A
